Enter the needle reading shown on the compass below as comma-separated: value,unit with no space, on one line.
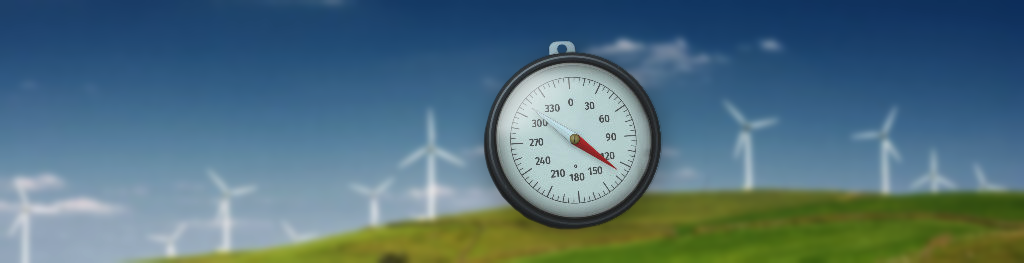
130,°
